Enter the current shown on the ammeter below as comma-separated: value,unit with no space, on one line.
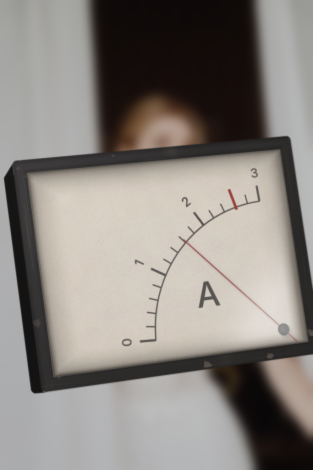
1.6,A
